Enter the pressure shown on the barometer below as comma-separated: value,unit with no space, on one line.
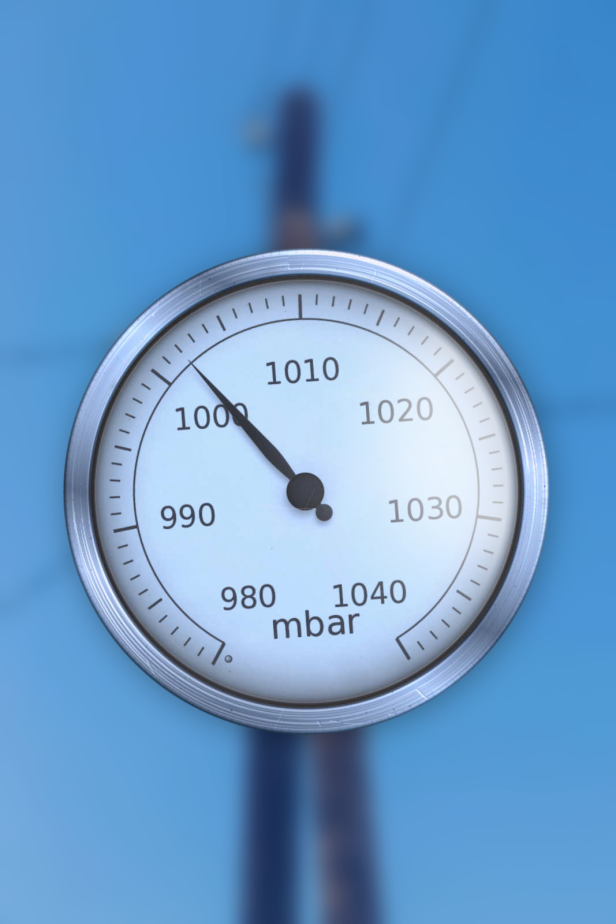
1002,mbar
